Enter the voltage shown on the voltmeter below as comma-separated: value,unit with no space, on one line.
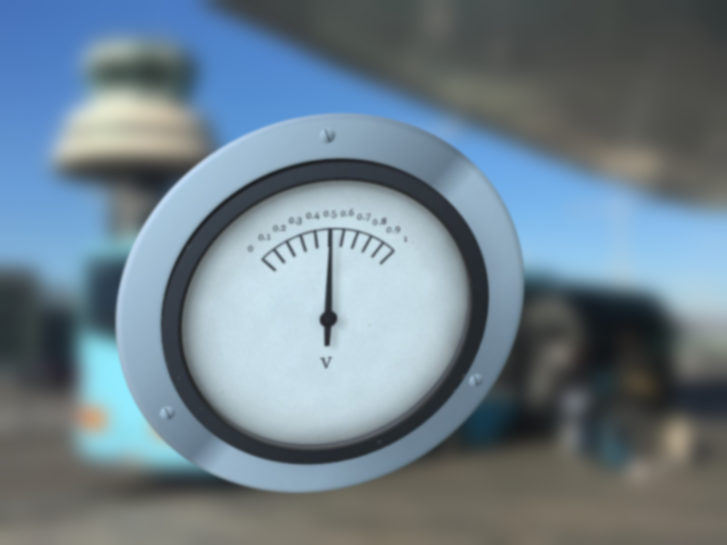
0.5,V
